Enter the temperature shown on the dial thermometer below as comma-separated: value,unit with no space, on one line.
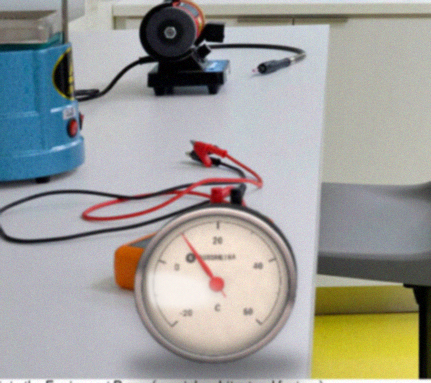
10,°C
